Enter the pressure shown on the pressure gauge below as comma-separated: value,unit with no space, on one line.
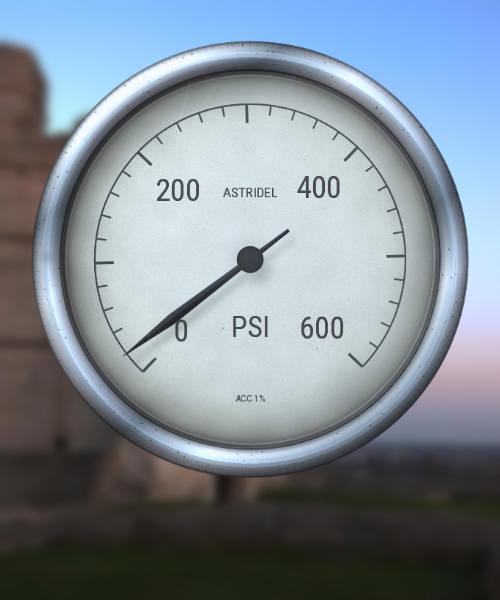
20,psi
